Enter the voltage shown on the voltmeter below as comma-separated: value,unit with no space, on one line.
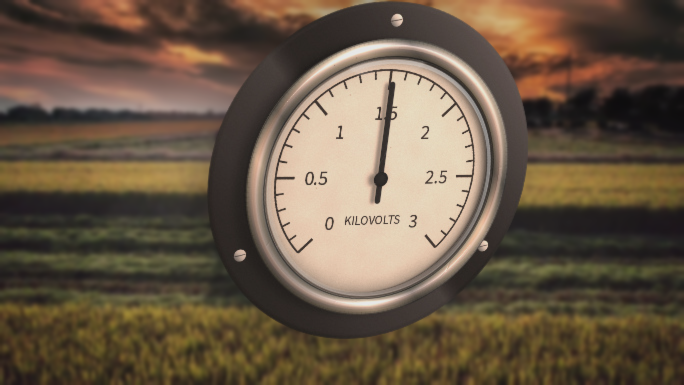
1.5,kV
